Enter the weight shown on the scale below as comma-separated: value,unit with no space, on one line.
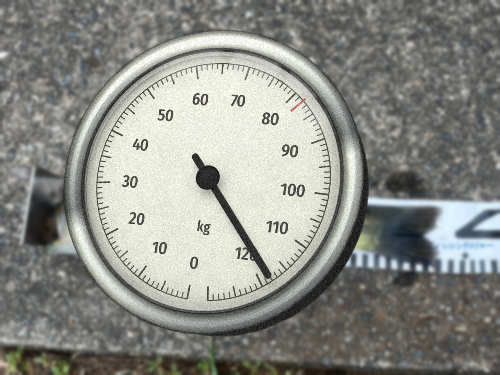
118,kg
